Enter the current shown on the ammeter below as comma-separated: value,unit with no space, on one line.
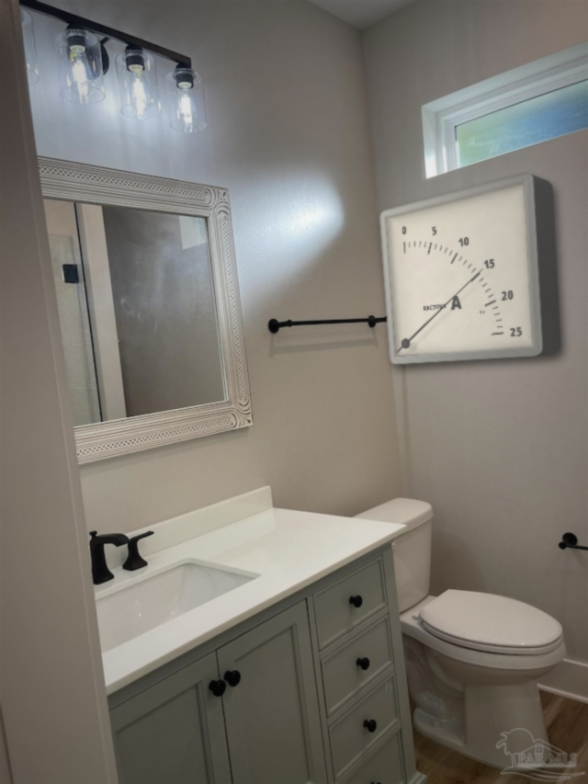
15,A
